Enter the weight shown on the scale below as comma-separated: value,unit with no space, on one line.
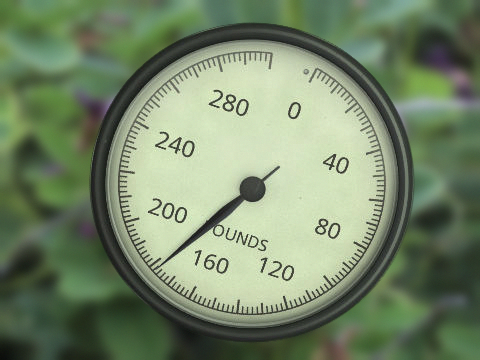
178,lb
